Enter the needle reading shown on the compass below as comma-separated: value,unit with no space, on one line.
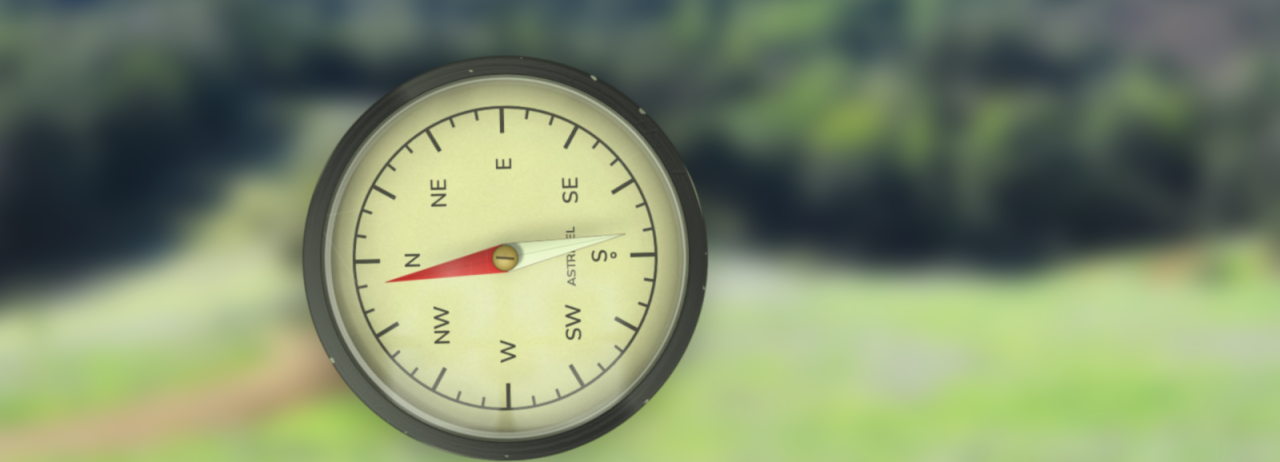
350,°
